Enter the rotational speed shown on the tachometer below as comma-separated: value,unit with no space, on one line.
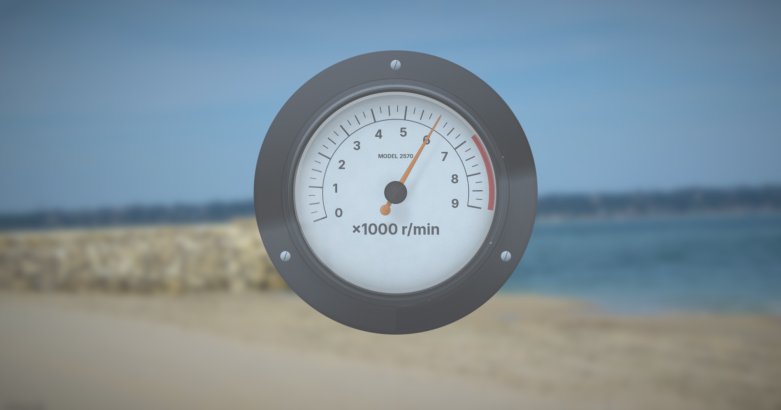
6000,rpm
